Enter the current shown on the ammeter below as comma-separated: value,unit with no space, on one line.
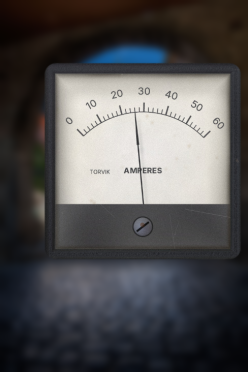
26,A
